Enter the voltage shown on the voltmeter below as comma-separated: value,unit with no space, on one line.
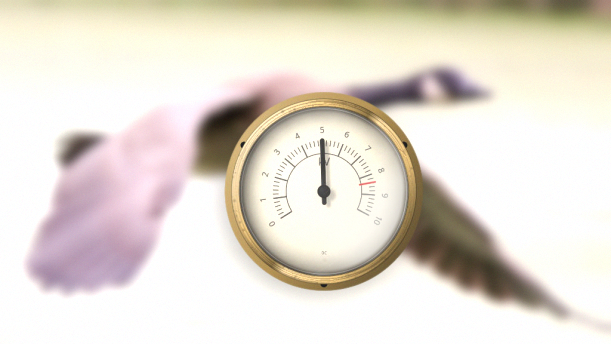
5,kV
